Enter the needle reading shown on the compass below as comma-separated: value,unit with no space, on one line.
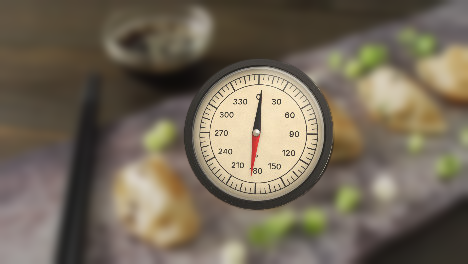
185,°
